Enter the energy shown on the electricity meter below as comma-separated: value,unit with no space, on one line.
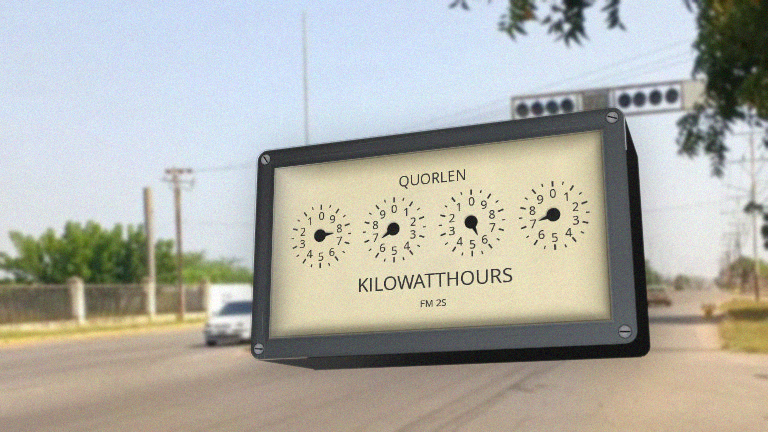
7657,kWh
